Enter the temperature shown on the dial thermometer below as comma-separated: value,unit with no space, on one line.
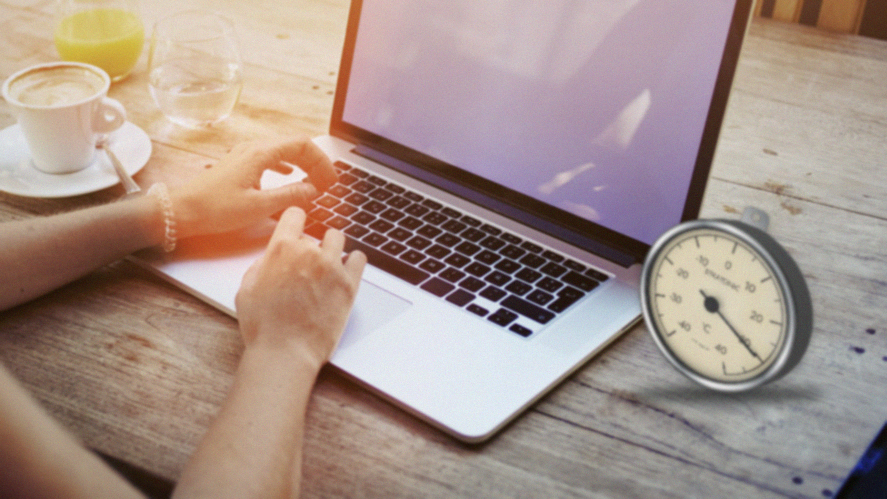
30,°C
